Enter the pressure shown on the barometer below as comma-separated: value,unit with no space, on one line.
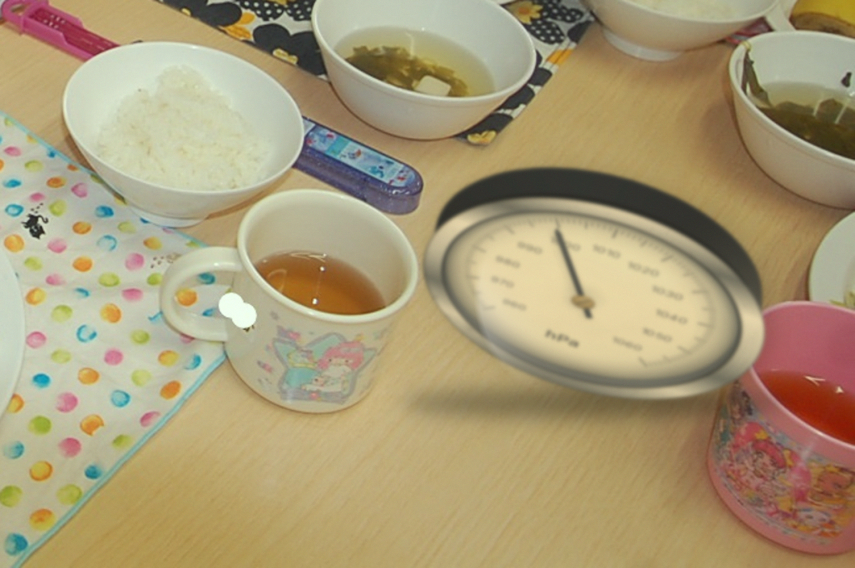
1000,hPa
